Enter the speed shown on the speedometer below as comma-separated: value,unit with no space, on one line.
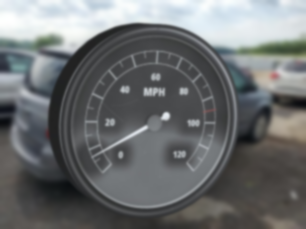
7.5,mph
